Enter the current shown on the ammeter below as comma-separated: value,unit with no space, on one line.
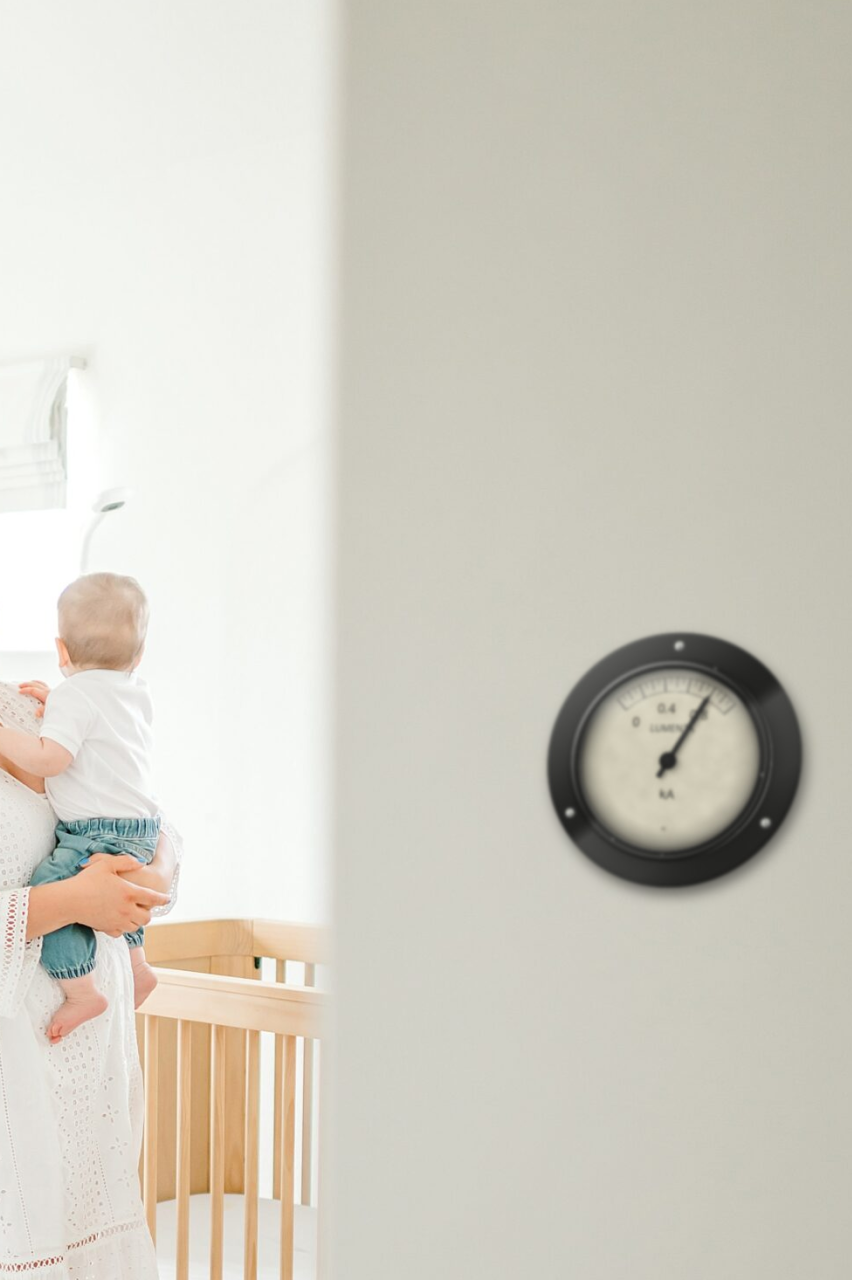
0.8,kA
